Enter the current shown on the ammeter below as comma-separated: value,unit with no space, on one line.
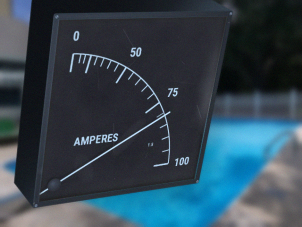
80,A
